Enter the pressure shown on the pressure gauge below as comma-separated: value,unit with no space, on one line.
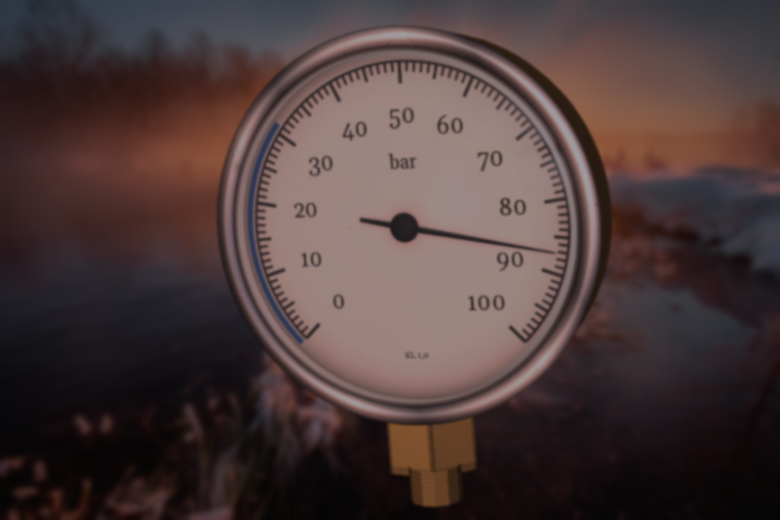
87,bar
